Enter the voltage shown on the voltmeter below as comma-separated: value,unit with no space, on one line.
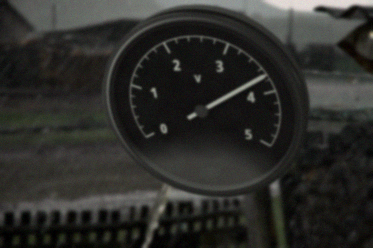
3.7,V
